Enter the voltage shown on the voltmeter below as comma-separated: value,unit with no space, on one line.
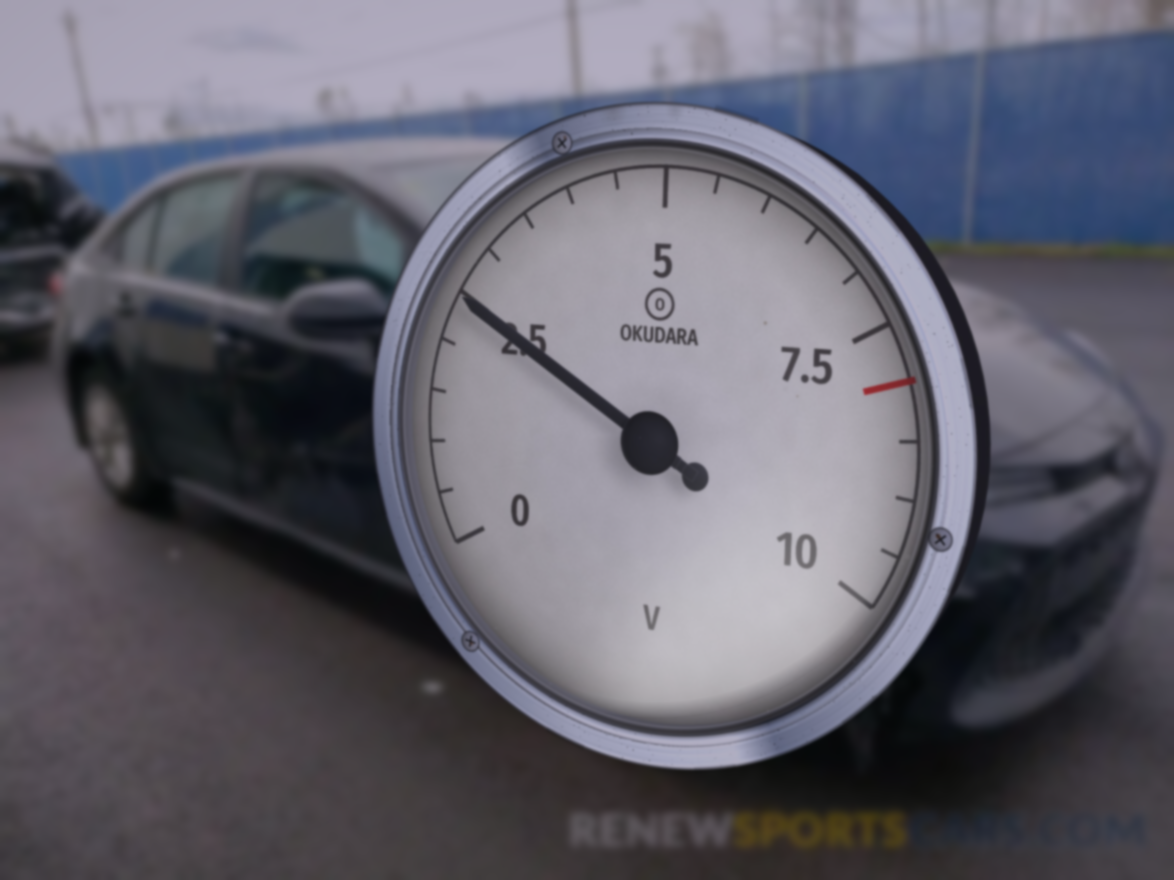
2.5,V
